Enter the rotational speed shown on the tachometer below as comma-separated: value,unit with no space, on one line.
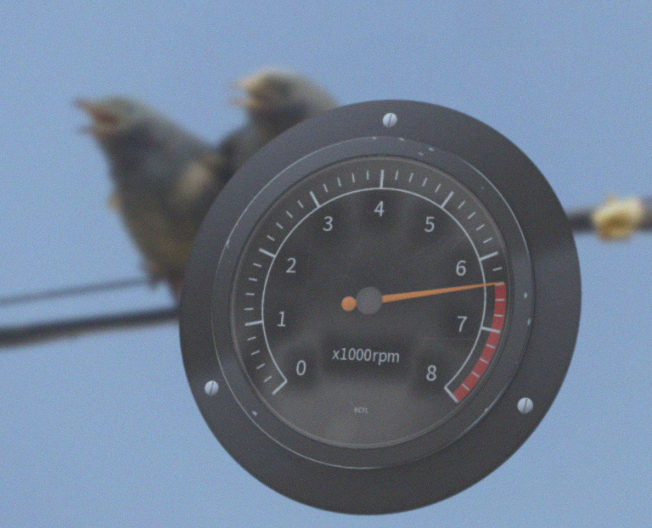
6400,rpm
